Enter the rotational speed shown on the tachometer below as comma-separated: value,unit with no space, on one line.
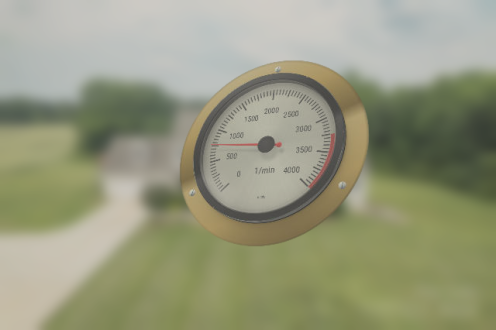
750,rpm
